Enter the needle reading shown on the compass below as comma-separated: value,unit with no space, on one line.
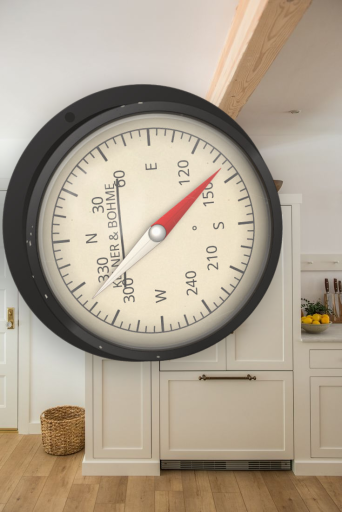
140,°
